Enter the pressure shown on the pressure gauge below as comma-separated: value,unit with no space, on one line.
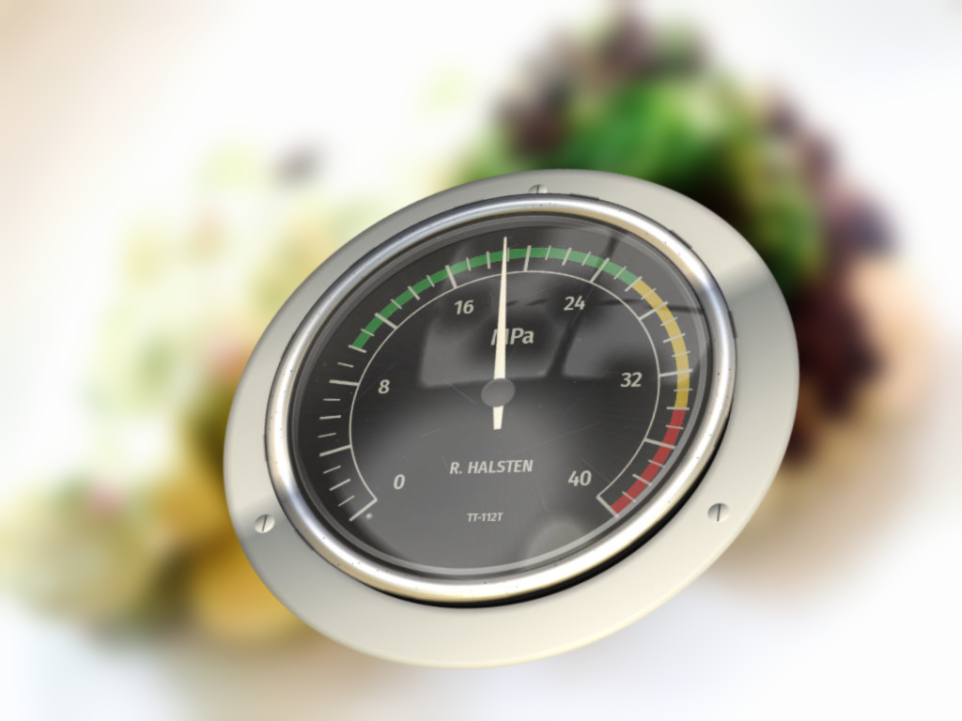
19,MPa
